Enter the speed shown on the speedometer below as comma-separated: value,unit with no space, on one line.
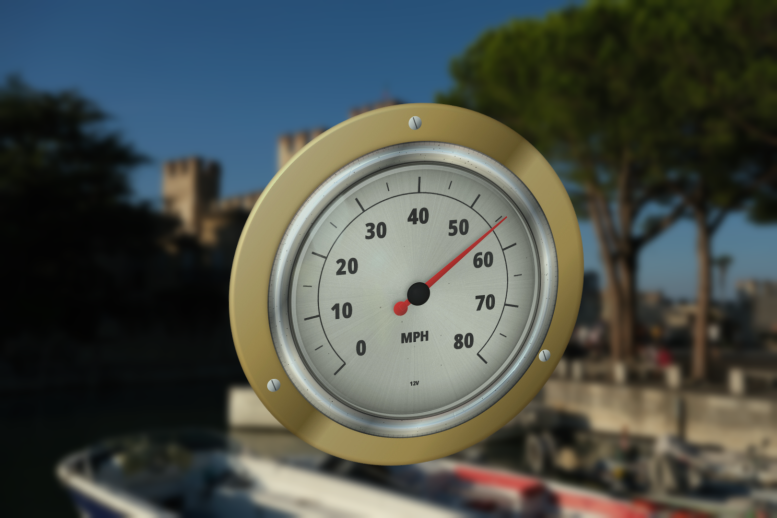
55,mph
